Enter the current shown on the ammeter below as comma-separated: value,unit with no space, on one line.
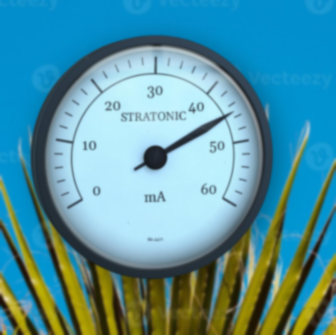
45,mA
